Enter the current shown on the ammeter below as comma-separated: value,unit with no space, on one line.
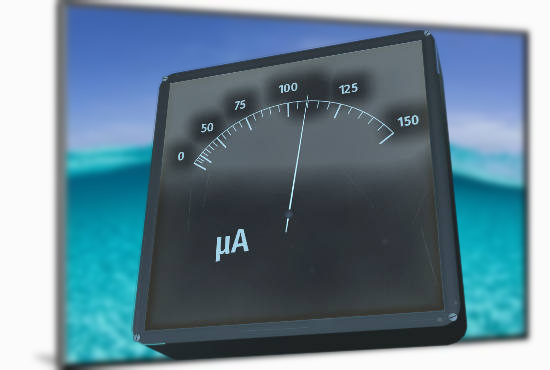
110,µA
